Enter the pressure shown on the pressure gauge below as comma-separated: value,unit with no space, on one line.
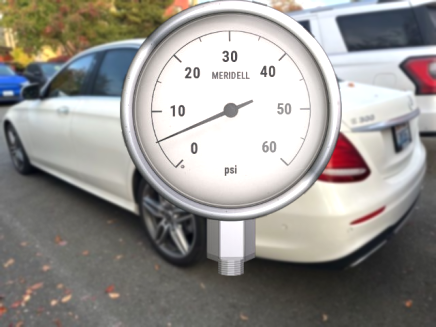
5,psi
